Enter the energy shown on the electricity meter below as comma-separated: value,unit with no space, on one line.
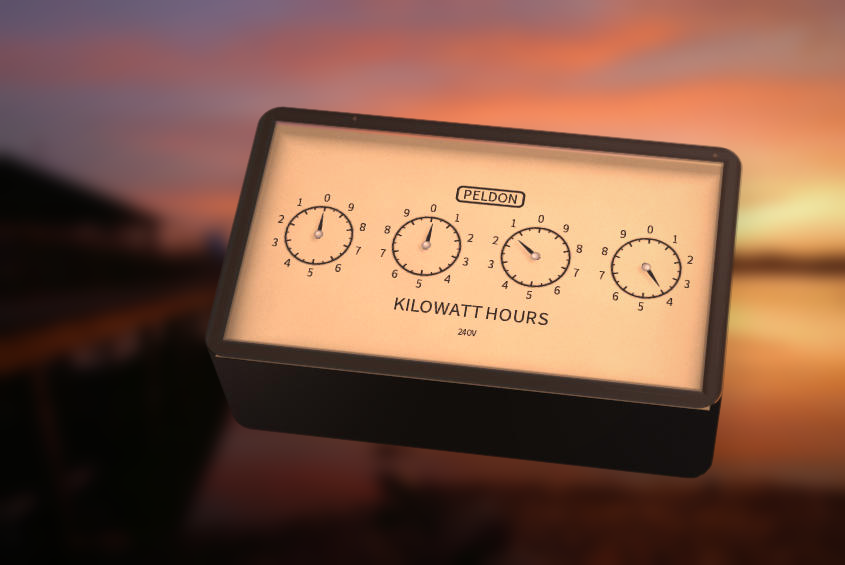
14,kWh
